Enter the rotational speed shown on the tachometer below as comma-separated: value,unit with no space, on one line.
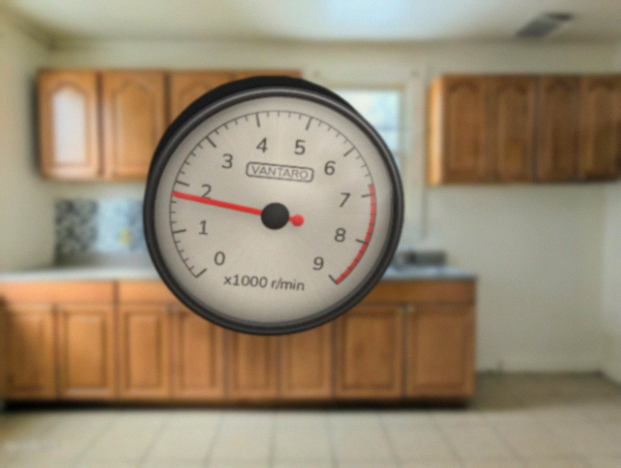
1800,rpm
